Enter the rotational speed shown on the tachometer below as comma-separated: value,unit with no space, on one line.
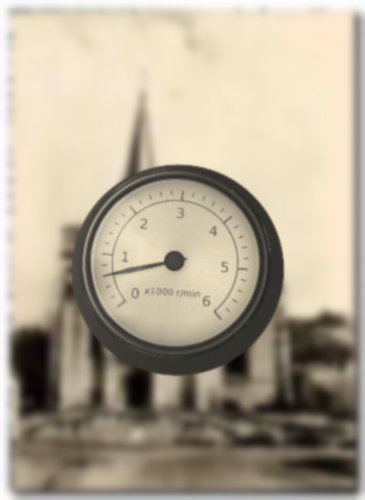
600,rpm
